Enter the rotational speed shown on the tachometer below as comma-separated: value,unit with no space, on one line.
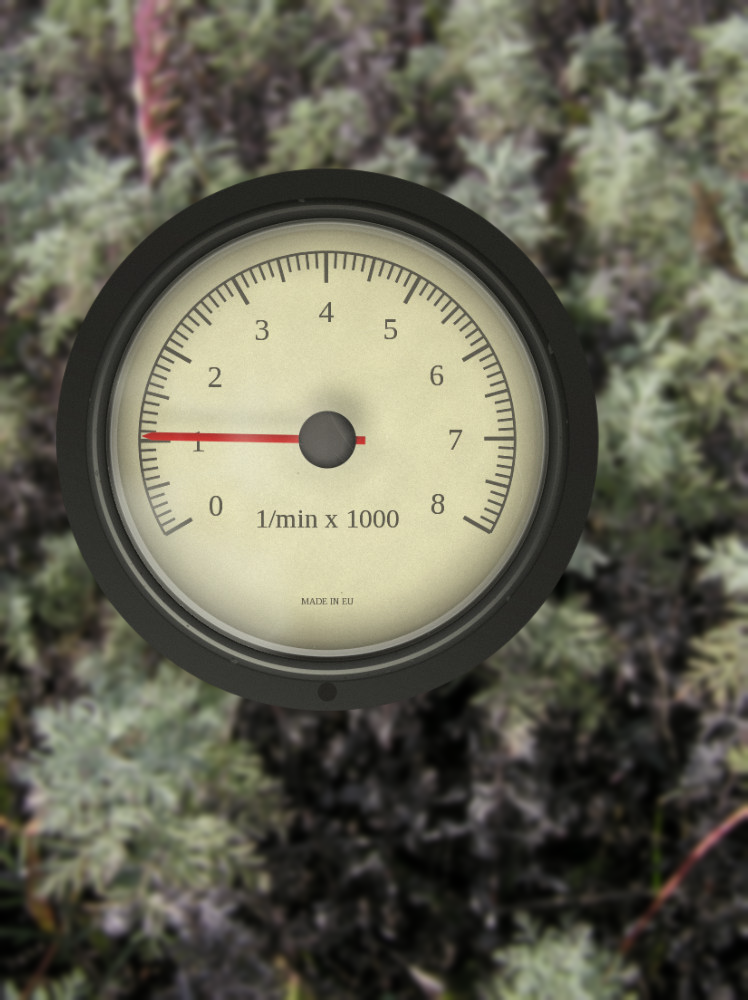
1050,rpm
